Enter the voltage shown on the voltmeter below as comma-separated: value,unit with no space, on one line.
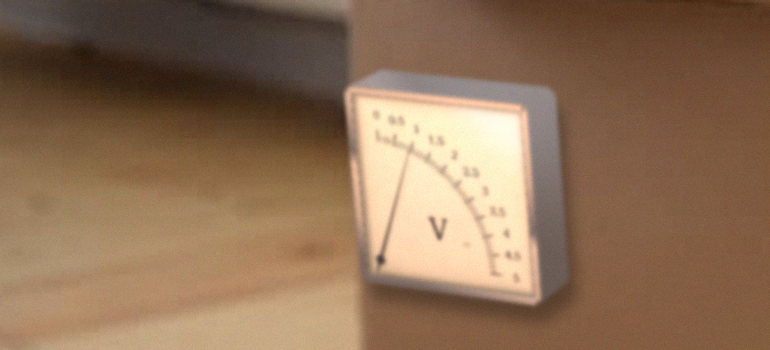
1,V
